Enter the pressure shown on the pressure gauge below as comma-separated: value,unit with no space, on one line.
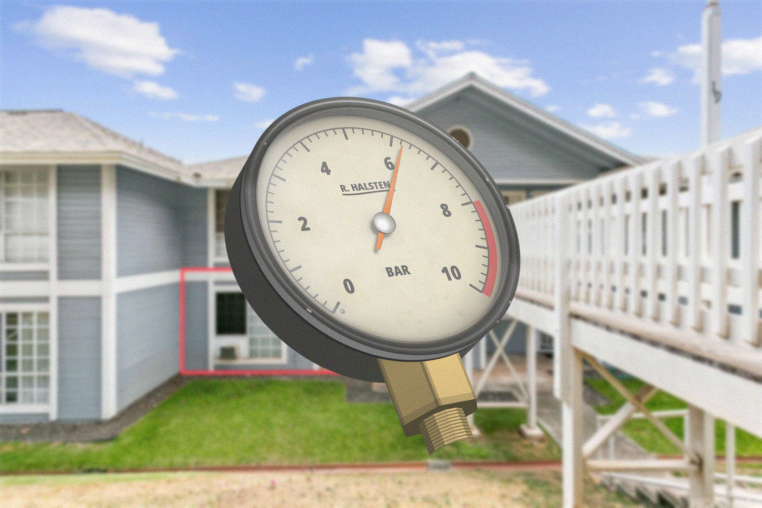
6.2,bar
